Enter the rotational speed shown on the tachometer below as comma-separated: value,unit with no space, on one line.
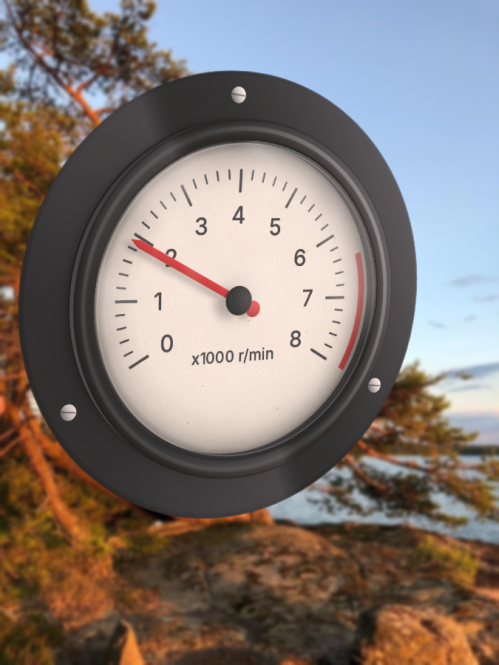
1900,rpm
